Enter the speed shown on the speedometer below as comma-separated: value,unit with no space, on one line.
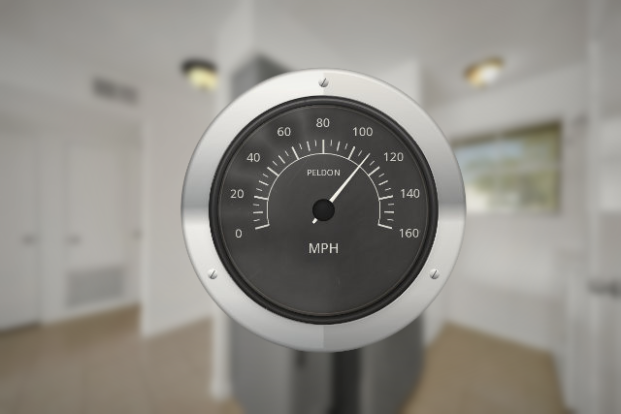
110,mph
